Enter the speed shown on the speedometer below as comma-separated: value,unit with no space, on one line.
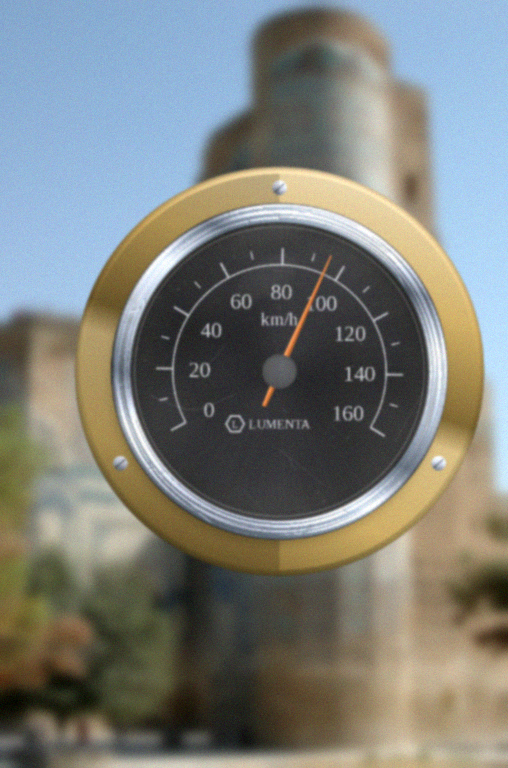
95,km/h
